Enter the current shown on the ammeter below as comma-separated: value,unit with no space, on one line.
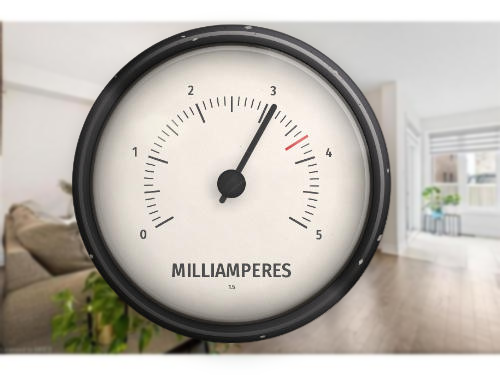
3.1,mA
